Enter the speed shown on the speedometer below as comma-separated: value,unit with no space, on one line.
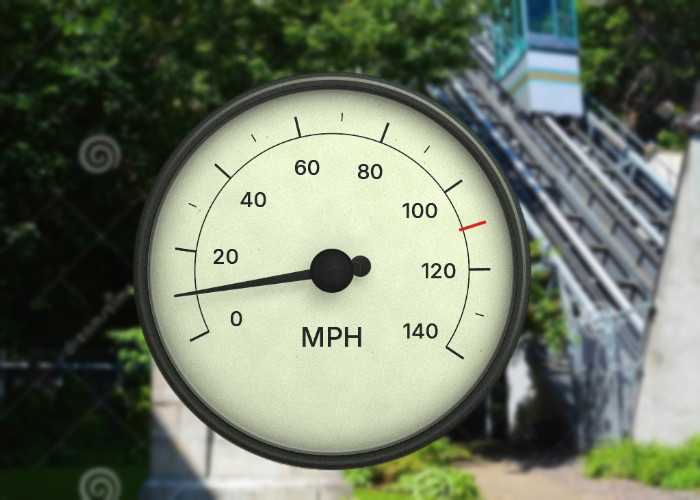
10,mph
